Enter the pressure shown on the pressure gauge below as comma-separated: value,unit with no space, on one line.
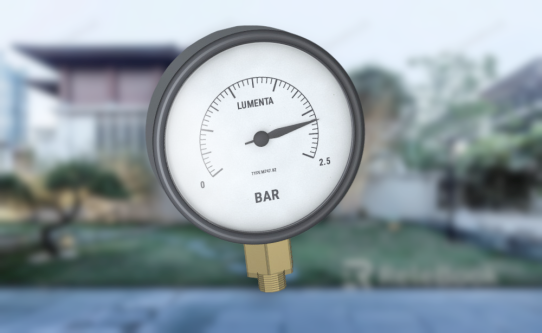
2.1,bar
